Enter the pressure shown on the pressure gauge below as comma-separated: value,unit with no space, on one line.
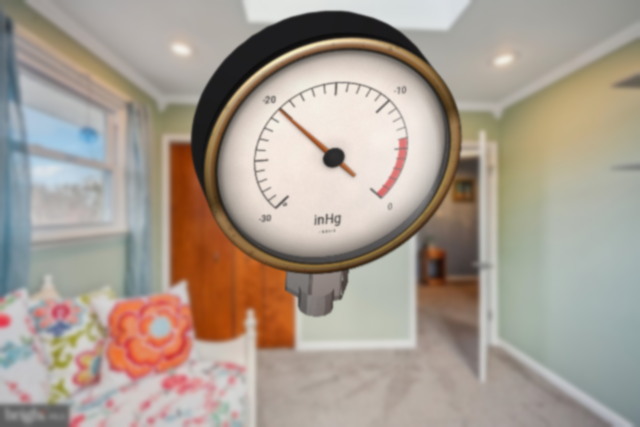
-20,inHg
